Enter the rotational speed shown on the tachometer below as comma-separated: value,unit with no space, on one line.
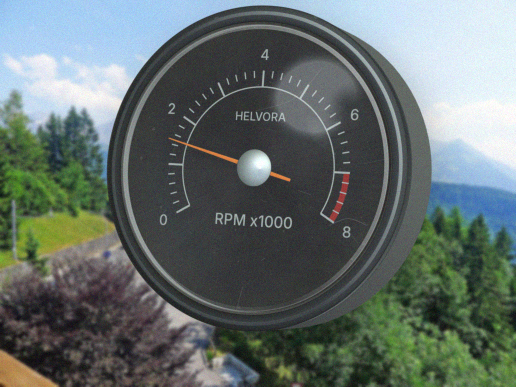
1500,rpm
